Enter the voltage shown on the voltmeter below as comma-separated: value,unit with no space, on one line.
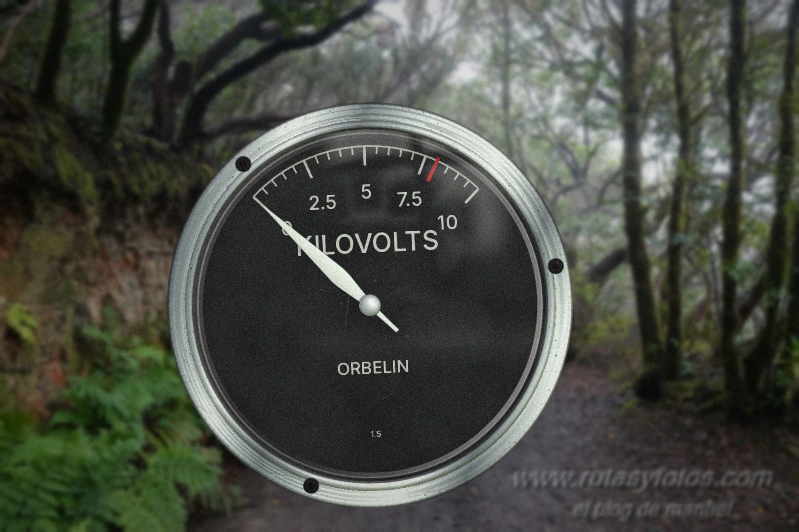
0,kV
